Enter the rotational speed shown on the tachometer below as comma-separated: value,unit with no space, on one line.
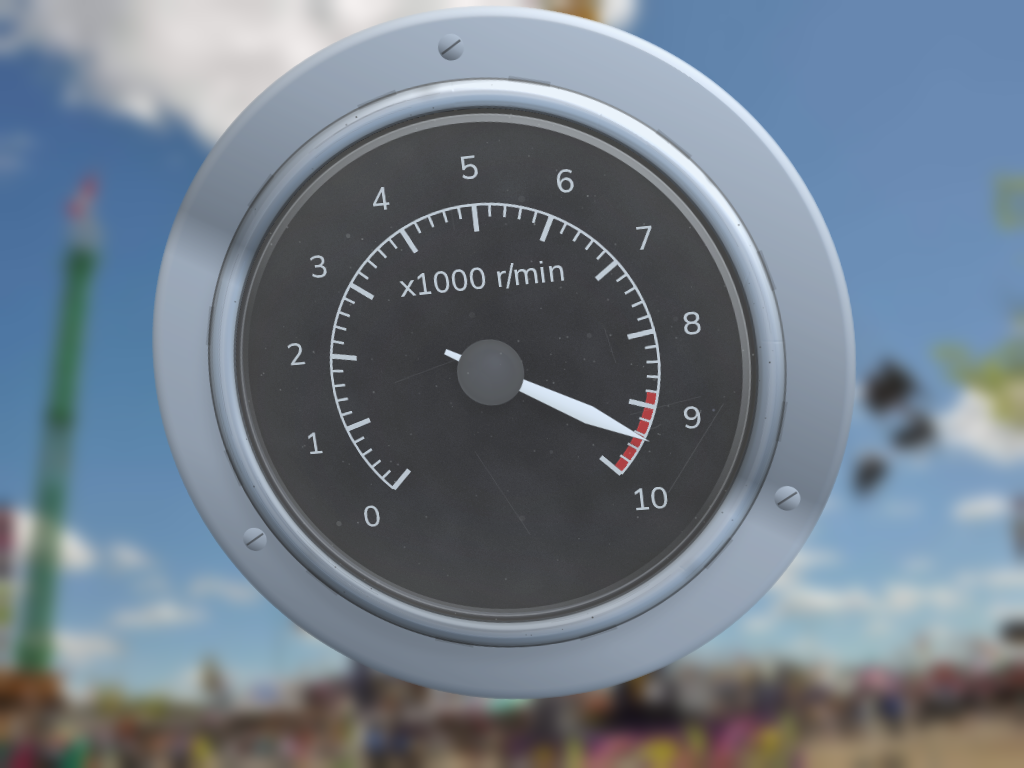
9400,rpm
